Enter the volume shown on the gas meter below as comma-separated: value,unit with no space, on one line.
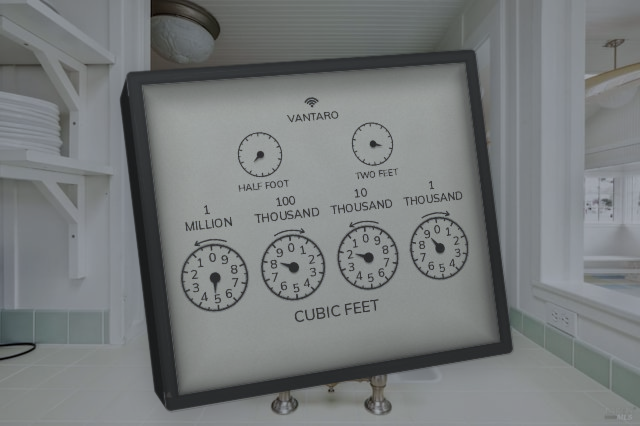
481900,ft³
